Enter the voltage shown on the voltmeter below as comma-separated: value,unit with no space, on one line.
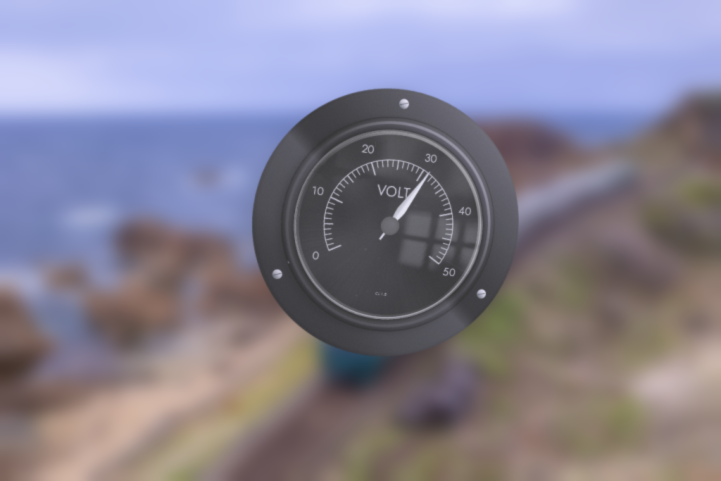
31,V
